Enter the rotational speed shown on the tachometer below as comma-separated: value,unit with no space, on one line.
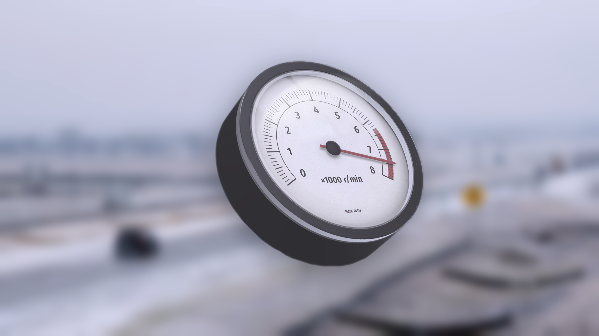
7500,rpm
